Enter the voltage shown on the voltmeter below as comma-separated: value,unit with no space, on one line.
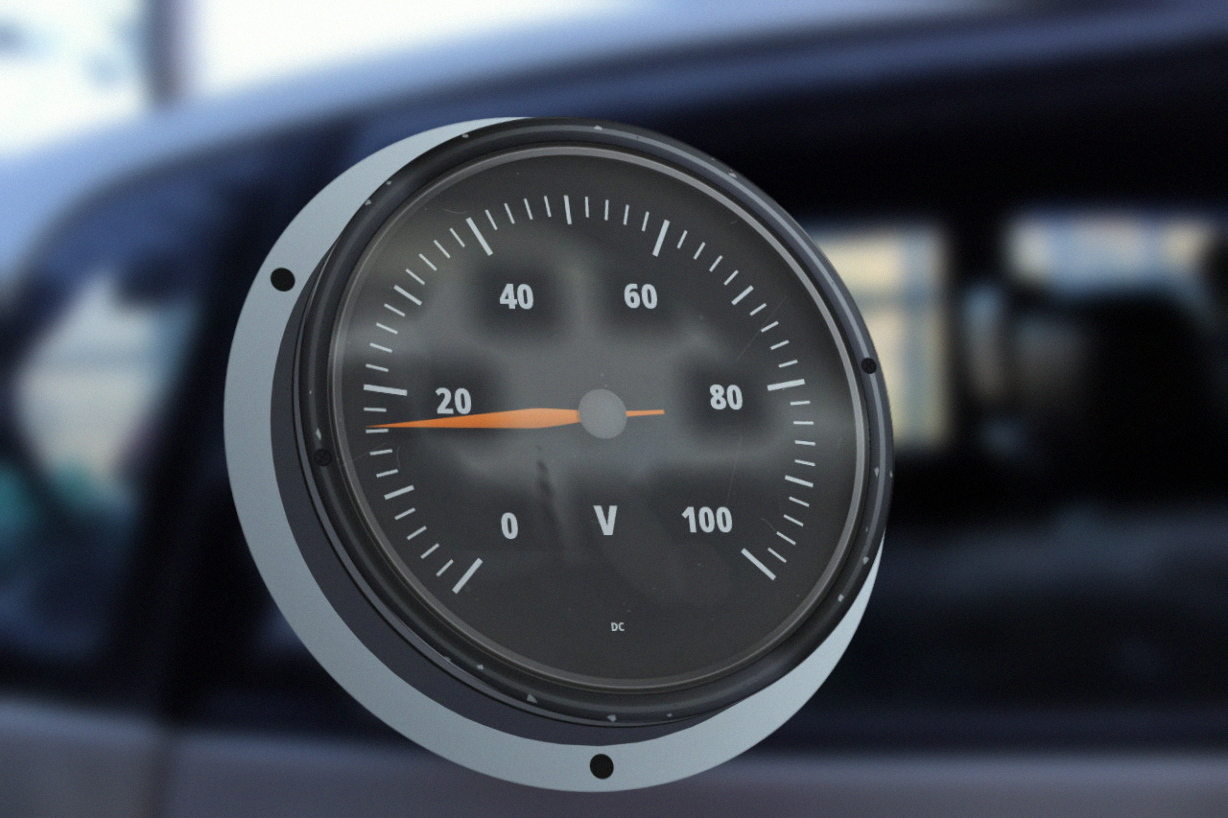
16,V
